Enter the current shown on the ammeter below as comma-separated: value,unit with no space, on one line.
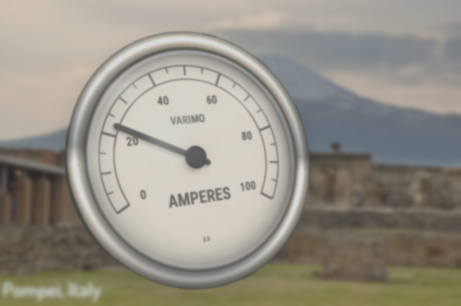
22.5,A
